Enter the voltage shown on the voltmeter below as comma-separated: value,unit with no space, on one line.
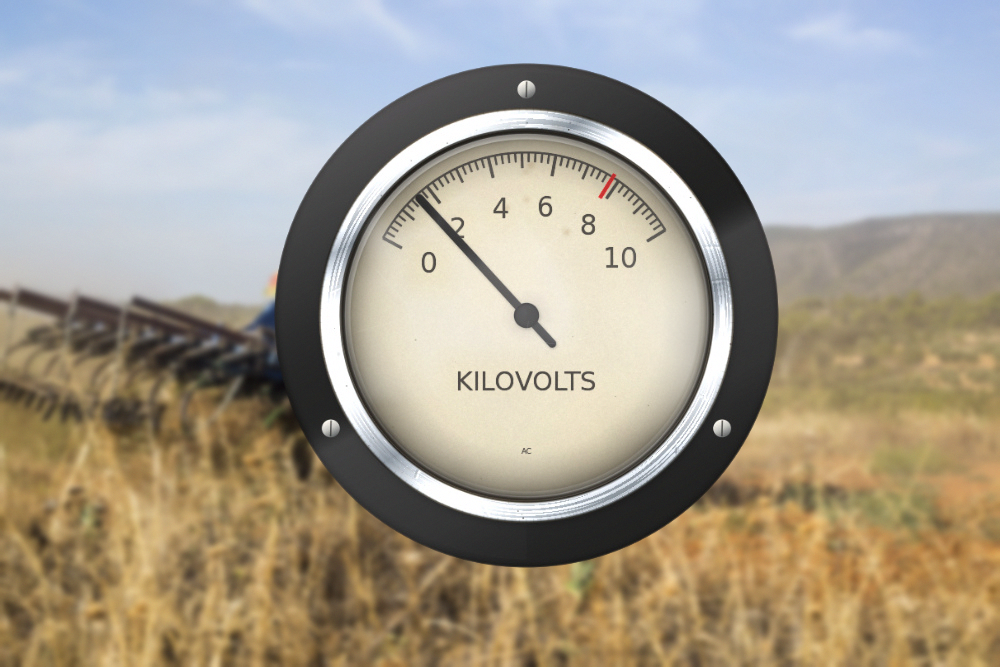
1.6,kV
